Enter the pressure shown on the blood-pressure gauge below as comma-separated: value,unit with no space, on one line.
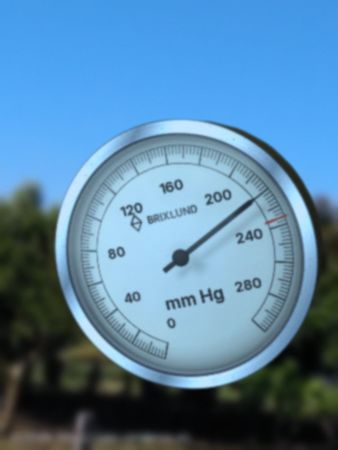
220,mmHg
